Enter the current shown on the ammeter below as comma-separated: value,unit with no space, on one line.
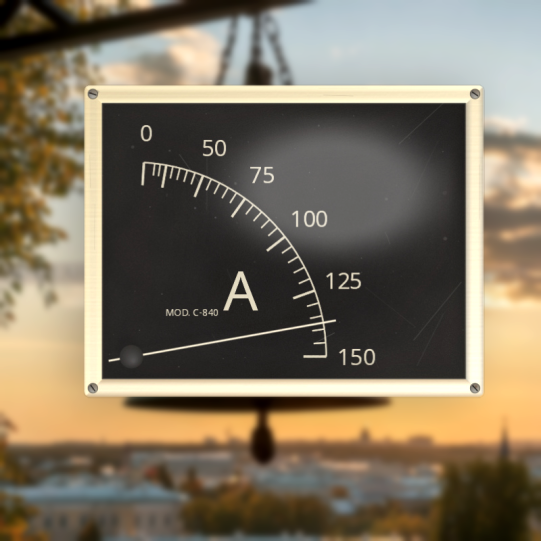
137.5,A
